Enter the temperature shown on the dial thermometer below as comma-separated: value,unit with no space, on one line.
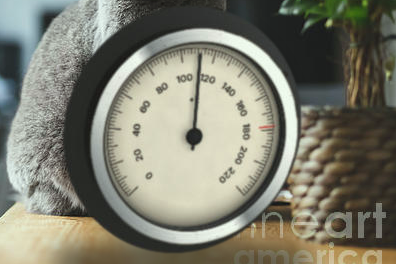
110,°F
